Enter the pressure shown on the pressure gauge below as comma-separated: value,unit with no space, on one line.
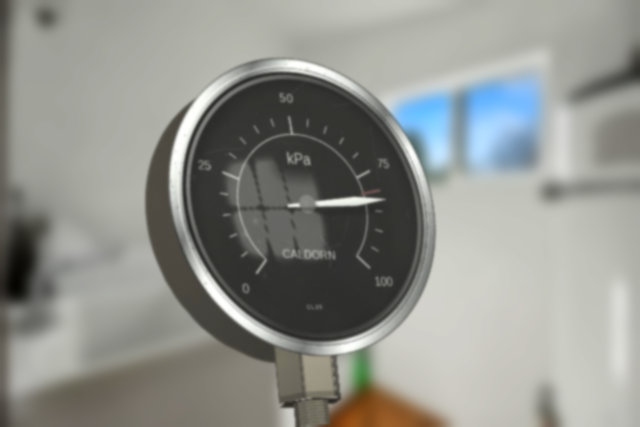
82.5,kPa
